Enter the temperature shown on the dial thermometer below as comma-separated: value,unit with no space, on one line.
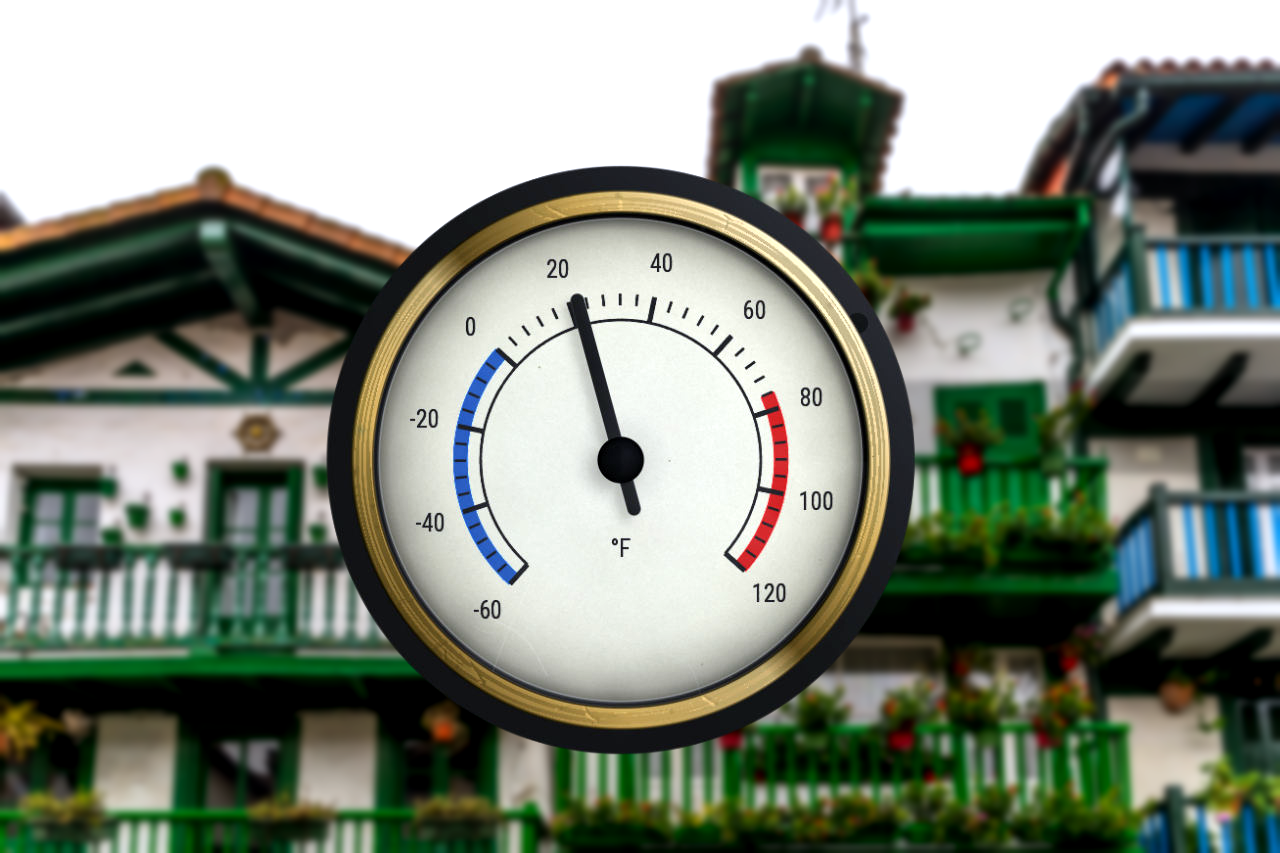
22,°F
